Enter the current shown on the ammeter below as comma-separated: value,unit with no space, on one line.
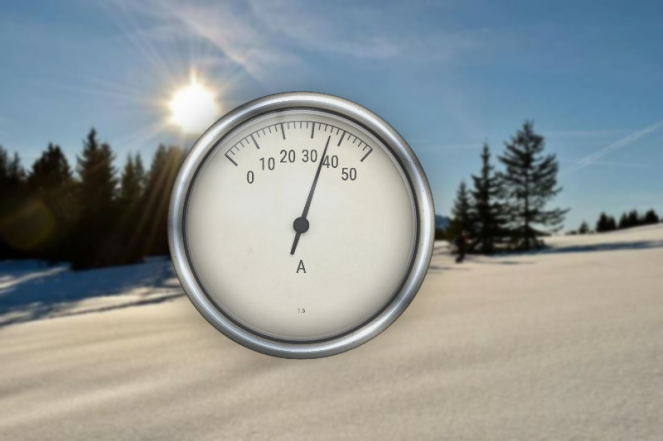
36,A
